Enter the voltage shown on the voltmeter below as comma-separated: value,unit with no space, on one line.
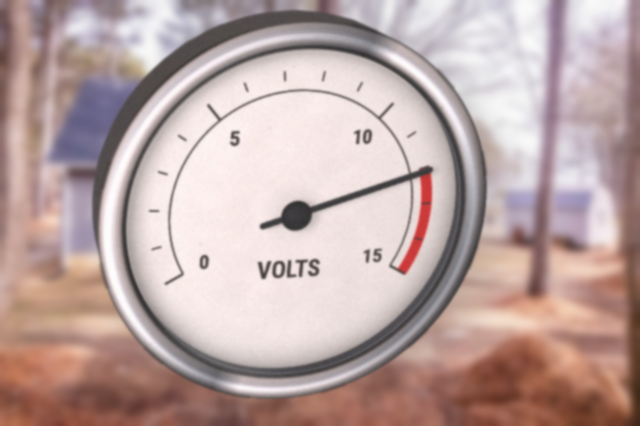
12,V
